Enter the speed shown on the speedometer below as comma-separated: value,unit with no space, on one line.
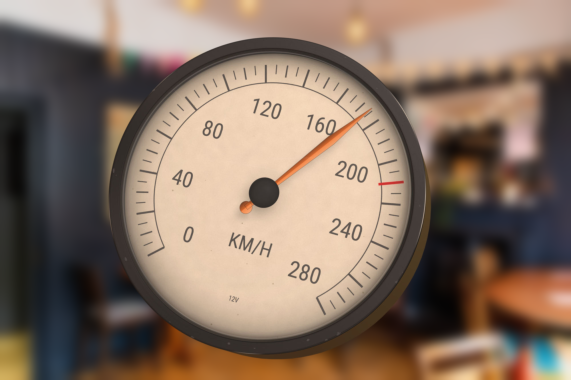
175,km/h
